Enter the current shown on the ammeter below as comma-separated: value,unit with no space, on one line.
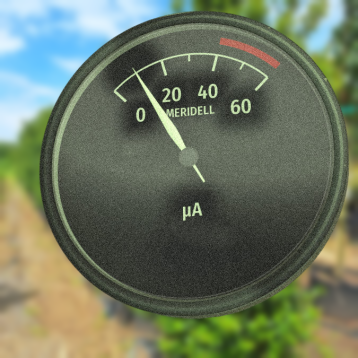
10,µA
